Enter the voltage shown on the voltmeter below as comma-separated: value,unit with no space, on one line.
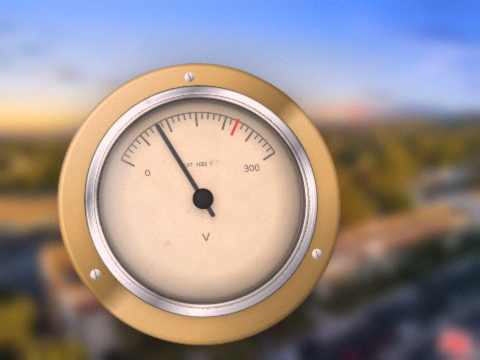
80,V
